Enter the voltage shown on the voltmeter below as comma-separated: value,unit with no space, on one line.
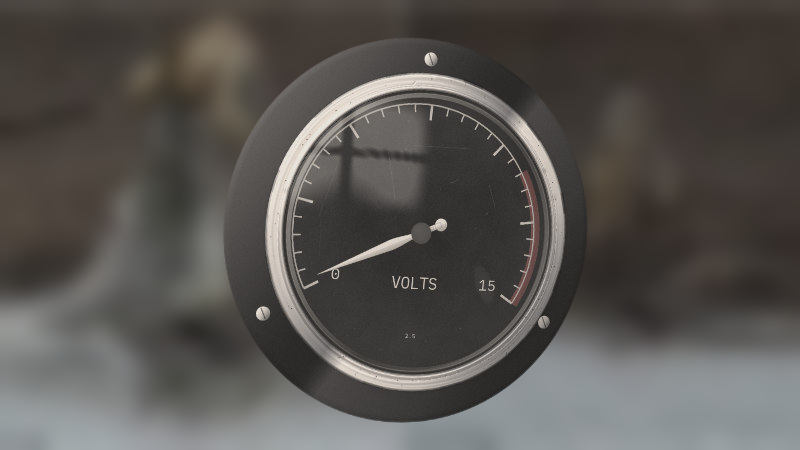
0.25,V
